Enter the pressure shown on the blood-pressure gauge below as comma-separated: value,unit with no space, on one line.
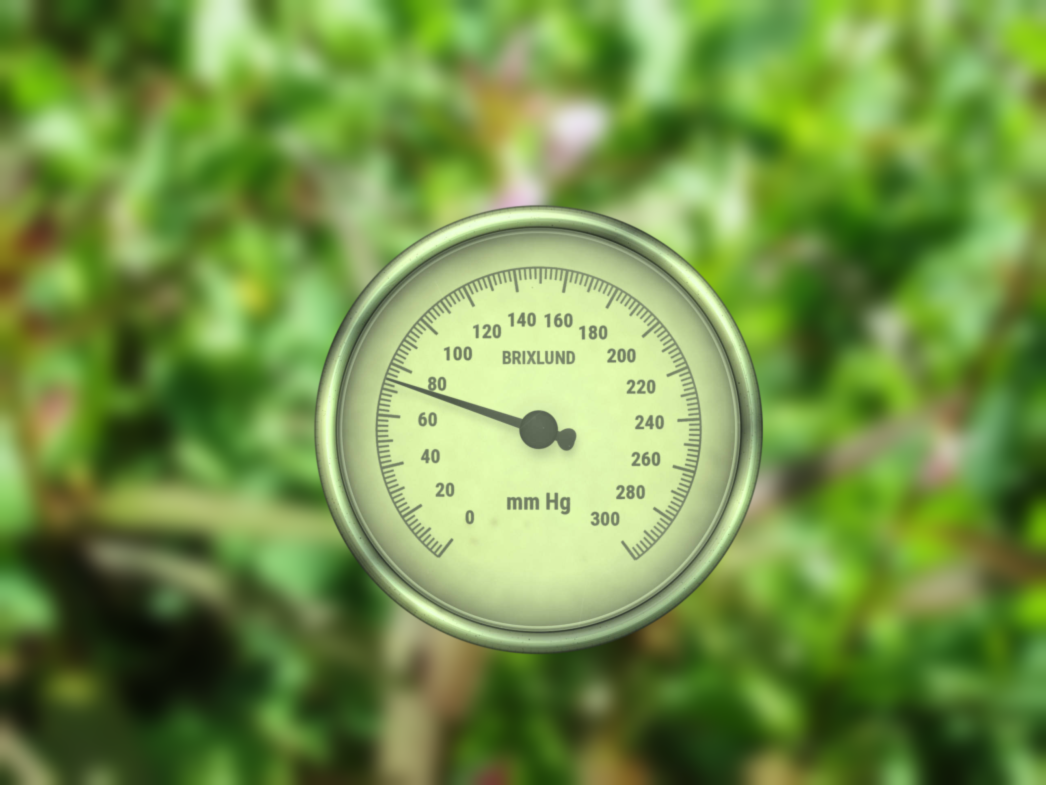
74,mmHg
